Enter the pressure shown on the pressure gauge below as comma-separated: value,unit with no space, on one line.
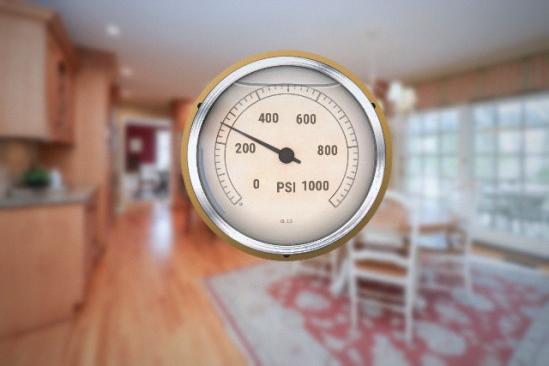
260,psi
